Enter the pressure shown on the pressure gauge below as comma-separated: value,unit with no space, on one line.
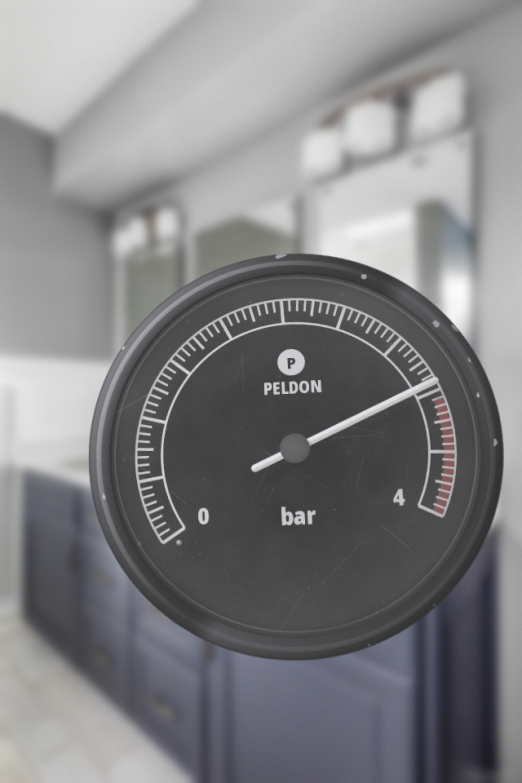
3.15,bar
